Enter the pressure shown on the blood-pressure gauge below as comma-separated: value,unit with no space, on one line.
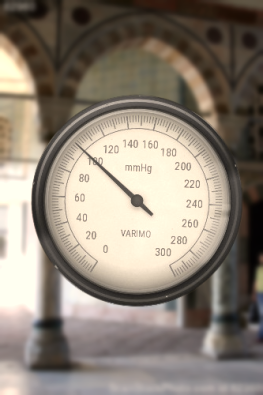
100,mmHg
